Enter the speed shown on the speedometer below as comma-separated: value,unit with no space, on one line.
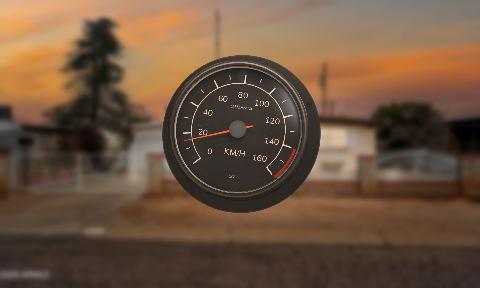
15,km/h
